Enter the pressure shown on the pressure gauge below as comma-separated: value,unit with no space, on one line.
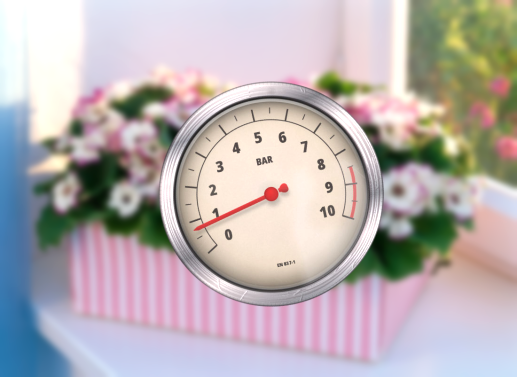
0.75,bar
